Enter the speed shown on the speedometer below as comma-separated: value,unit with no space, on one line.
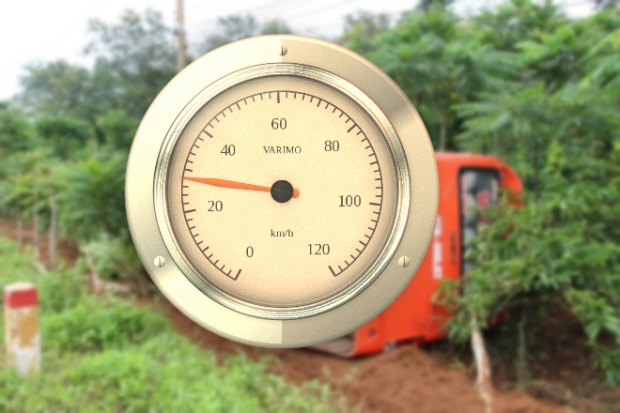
28,km/h
